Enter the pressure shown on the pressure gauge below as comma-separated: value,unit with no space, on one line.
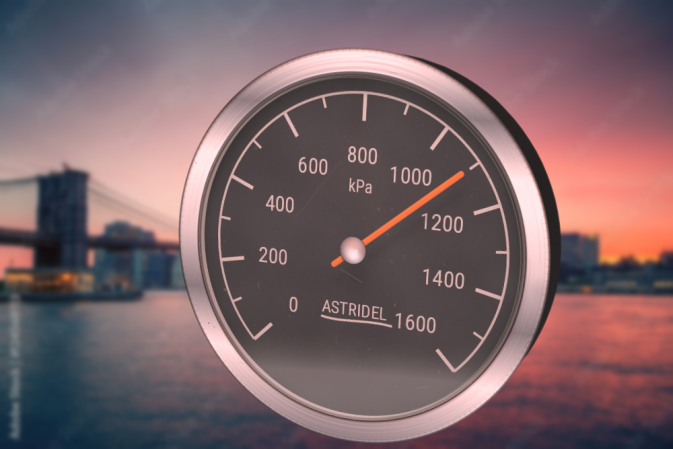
1100,kPa
